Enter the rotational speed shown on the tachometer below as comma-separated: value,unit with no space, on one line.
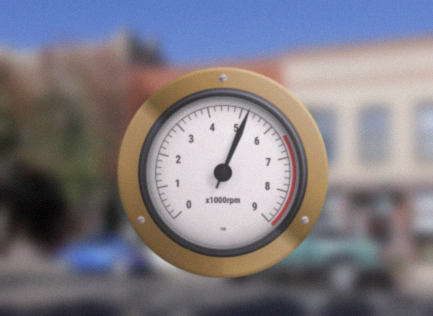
5200,rpm
